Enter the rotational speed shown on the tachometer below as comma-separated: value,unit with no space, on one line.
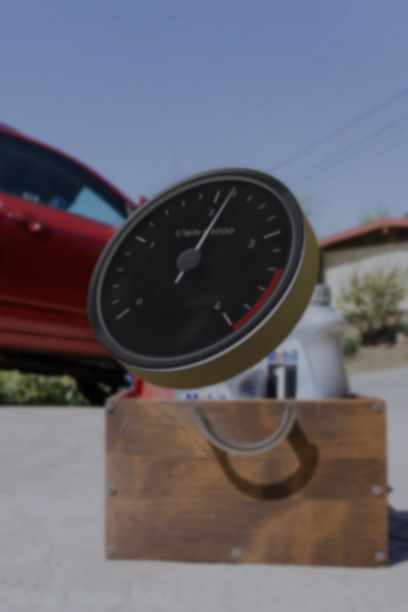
2200,rpm
